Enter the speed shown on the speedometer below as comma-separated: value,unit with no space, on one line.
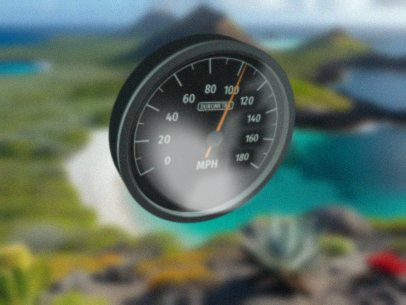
100,mph
